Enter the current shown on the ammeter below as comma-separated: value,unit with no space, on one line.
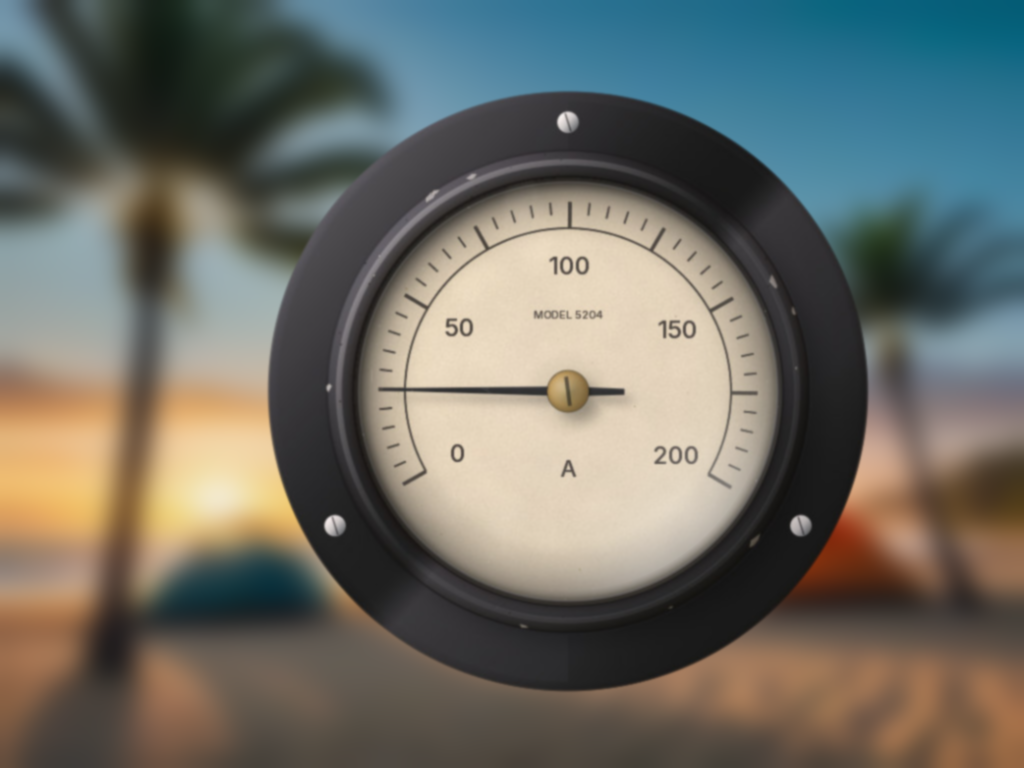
25,A
